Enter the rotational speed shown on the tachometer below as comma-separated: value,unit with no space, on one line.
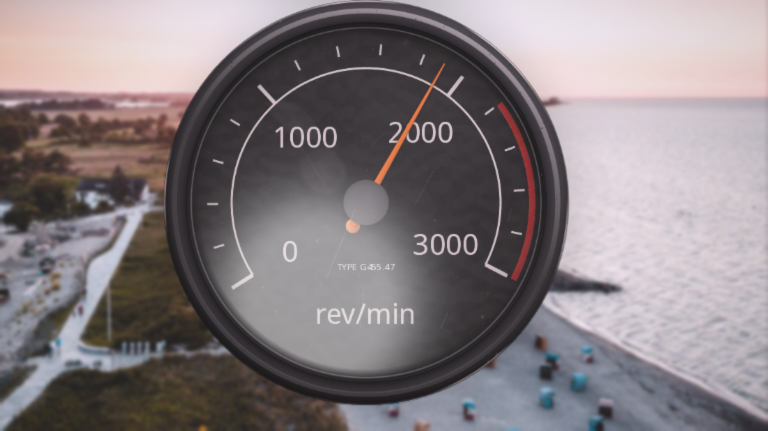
1900,rpm
